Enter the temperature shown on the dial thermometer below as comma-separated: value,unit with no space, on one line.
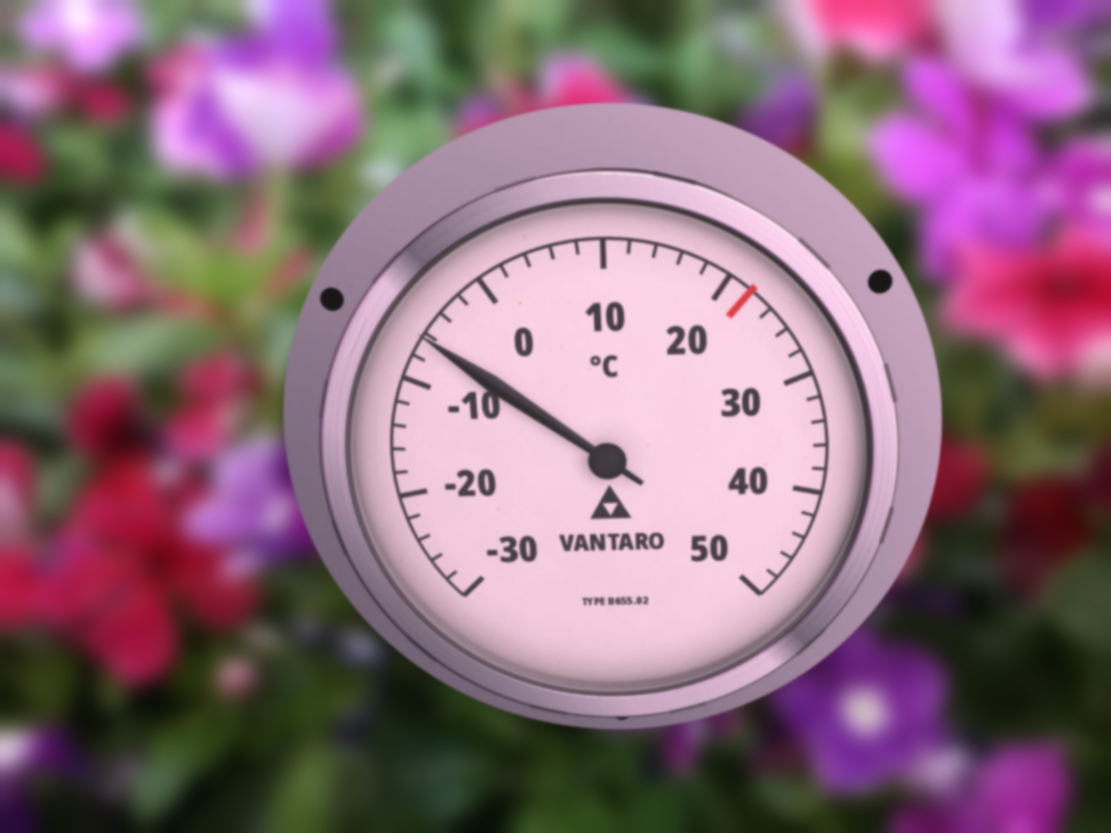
-6,°C
